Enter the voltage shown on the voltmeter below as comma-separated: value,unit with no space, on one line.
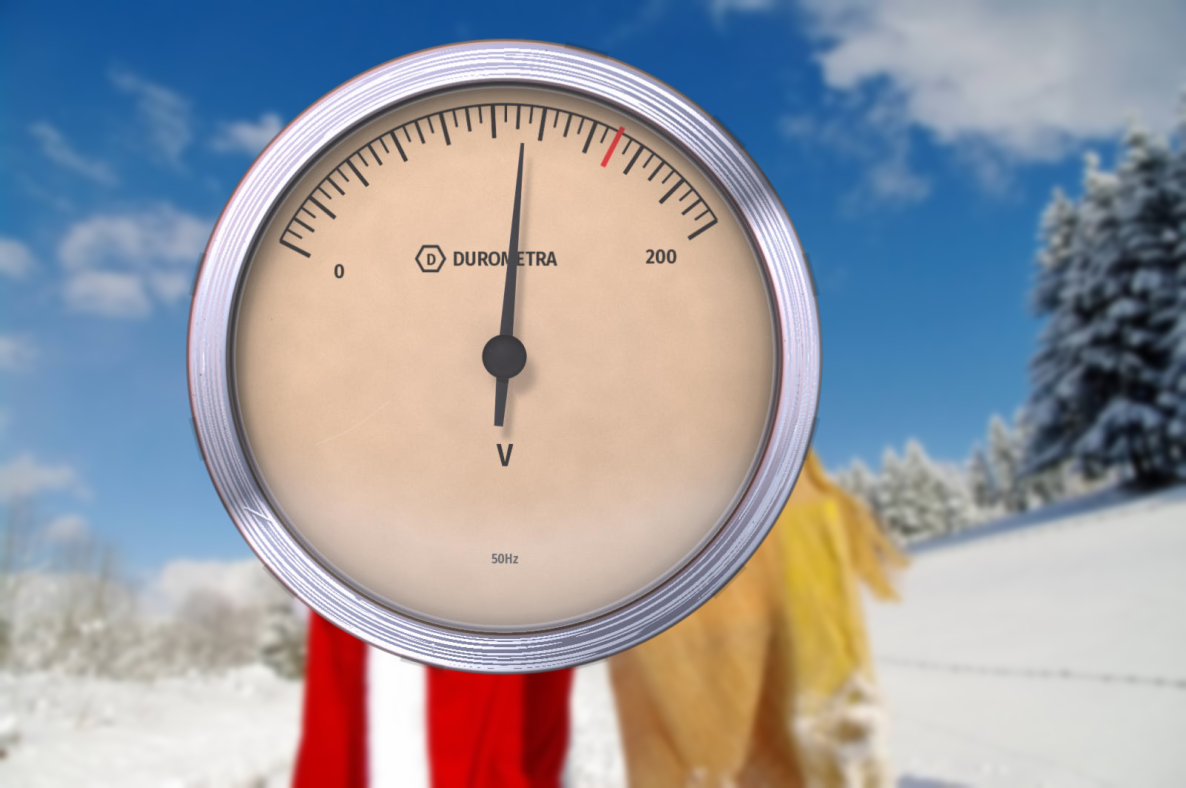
112.5,V
